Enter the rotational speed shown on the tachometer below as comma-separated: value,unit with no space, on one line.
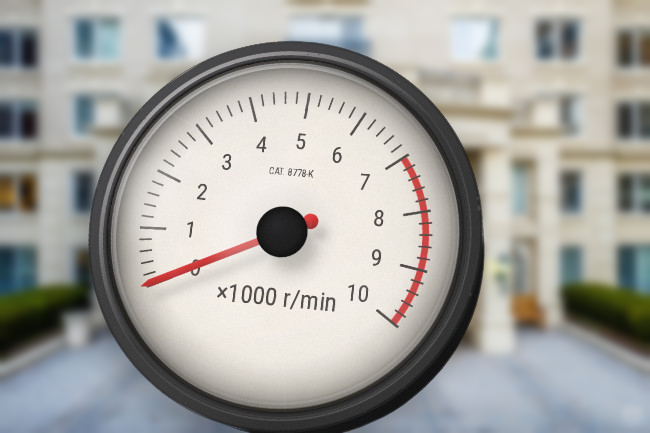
0,rpm
